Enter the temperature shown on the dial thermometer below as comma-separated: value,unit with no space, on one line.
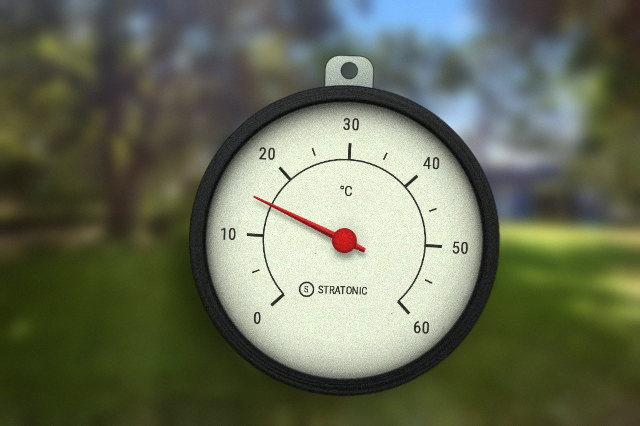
15,°C
